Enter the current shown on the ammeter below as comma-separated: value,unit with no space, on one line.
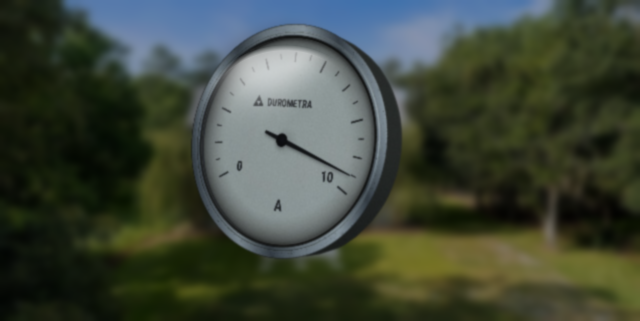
9.5,A
